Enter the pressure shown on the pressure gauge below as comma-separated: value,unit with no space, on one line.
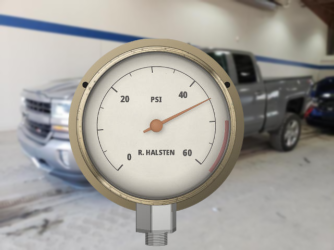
45,psi
